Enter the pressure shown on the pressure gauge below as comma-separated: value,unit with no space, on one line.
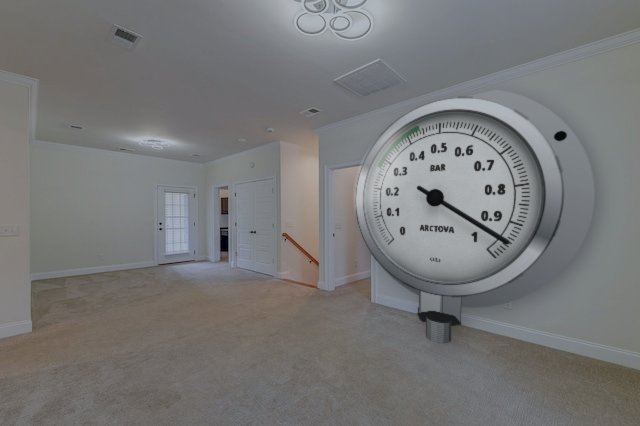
0.95,bar
